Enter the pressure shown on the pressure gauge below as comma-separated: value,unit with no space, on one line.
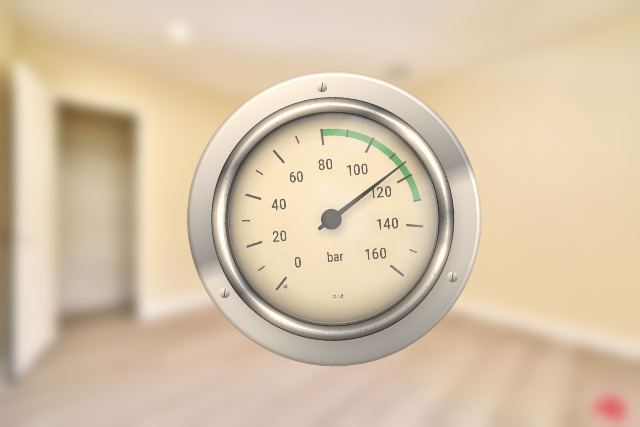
115,bar
